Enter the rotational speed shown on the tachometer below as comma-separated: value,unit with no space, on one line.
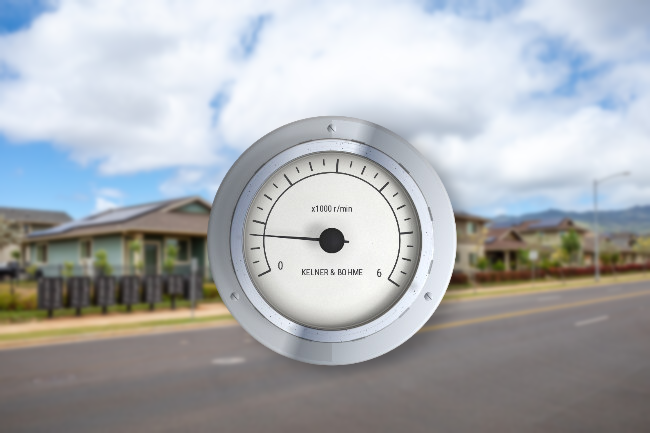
750,rpm
